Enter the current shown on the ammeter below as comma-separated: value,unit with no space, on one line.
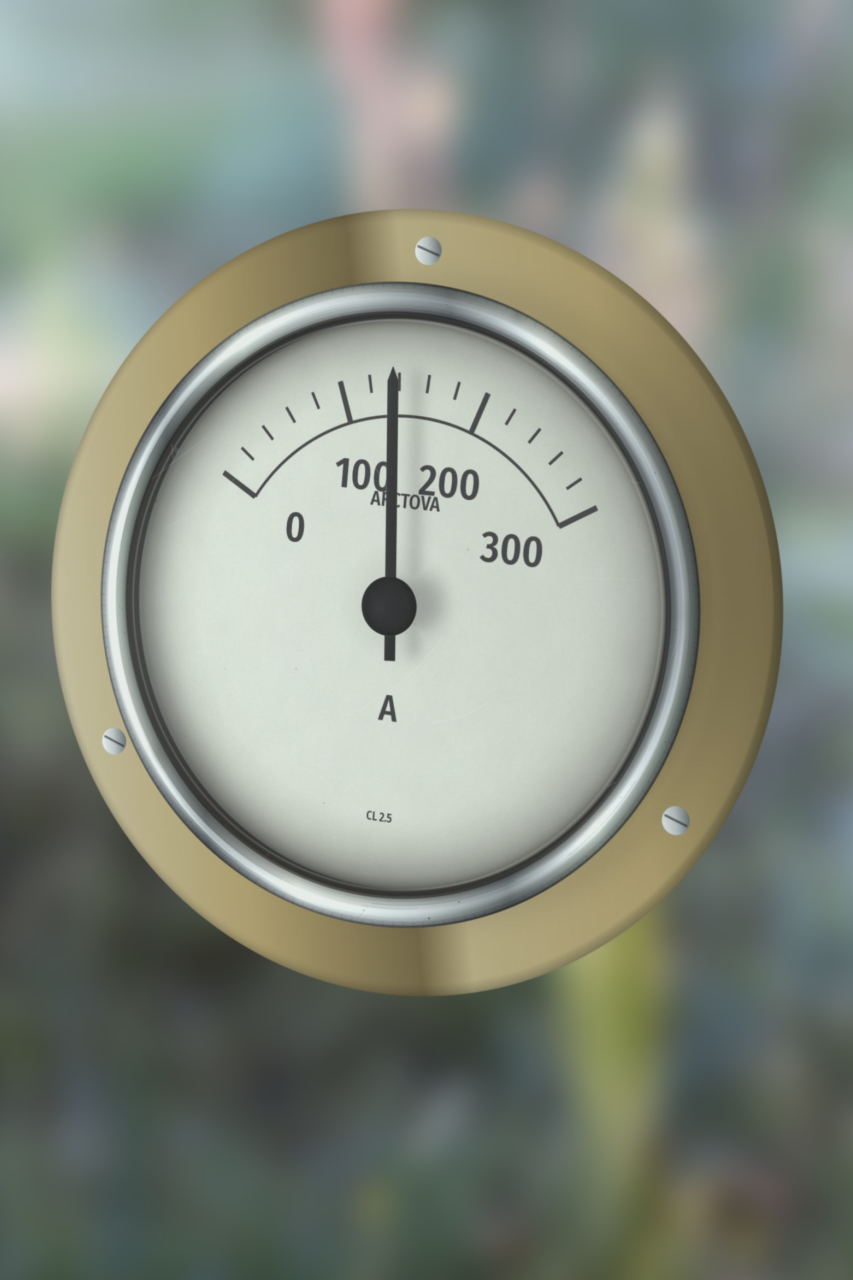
140,A
